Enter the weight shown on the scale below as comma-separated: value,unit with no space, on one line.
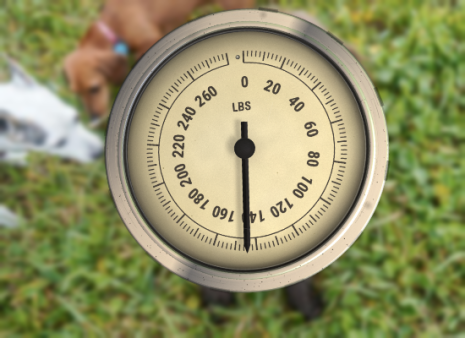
144,lb
